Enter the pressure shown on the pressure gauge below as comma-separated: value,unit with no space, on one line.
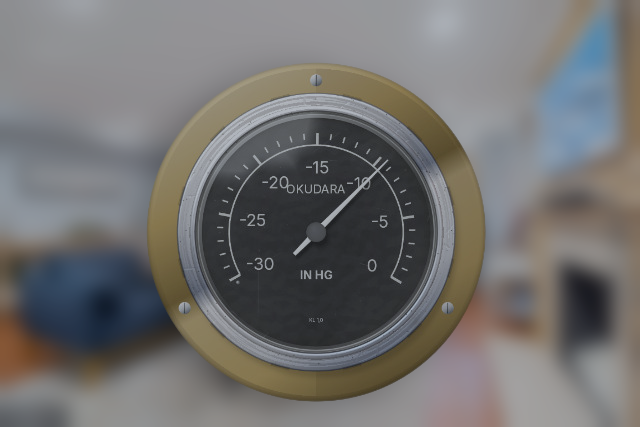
-9.5,inHg
